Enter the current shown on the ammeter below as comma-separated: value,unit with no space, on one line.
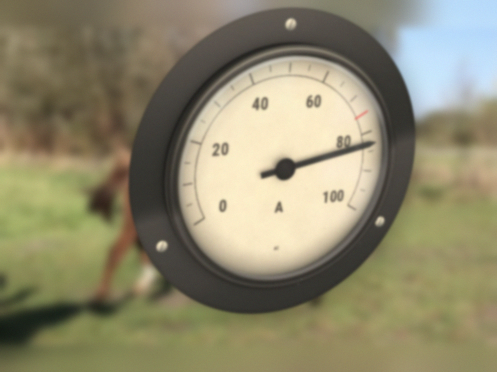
82.5,A
